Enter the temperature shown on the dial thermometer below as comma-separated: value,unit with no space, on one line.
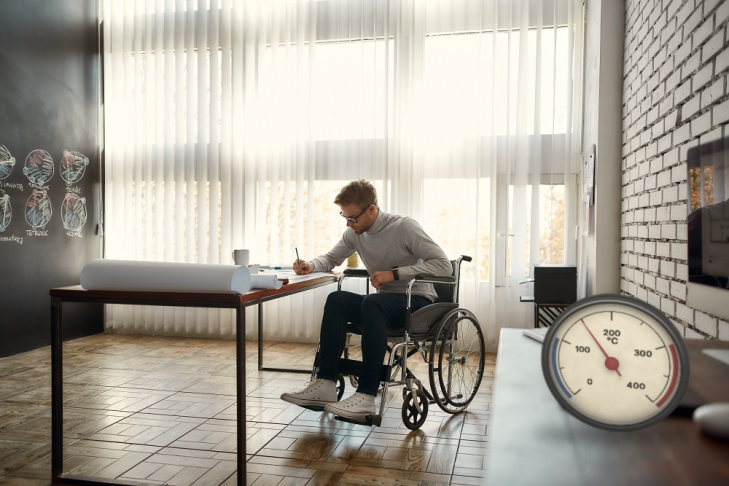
150,°C
